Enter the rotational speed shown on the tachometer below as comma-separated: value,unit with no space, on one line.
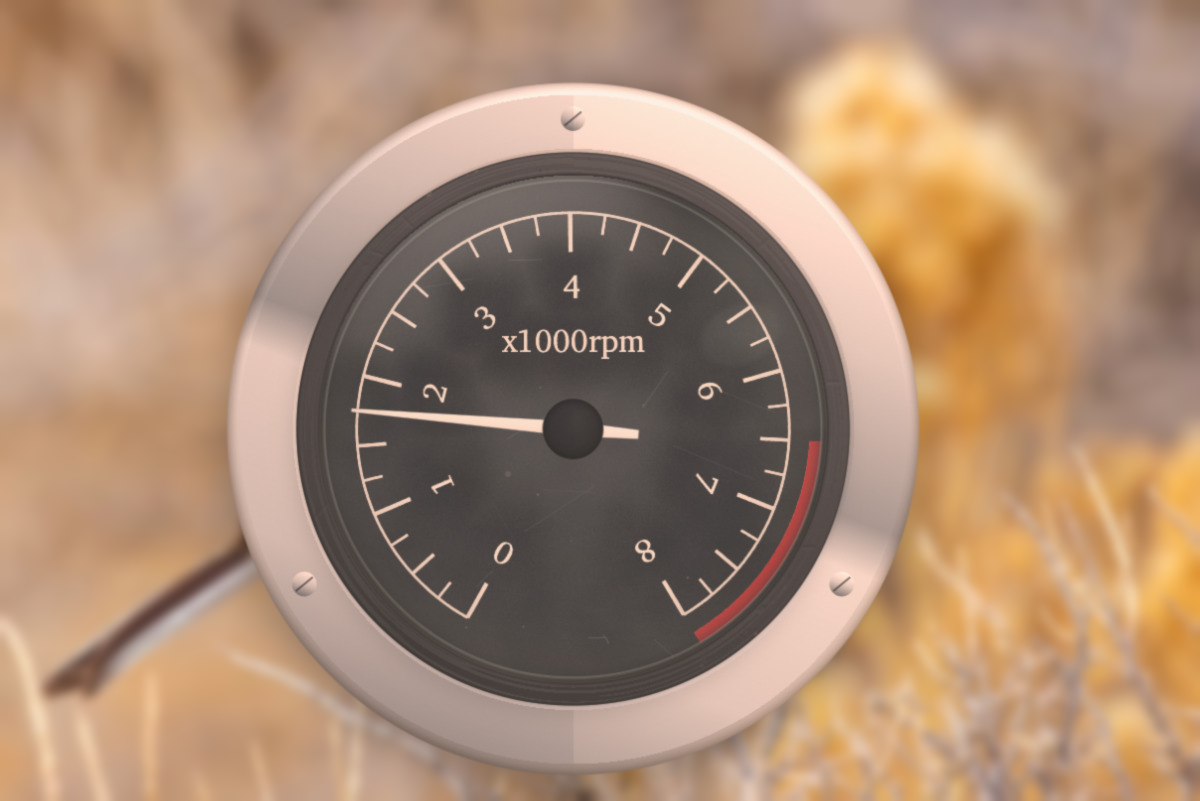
1750,rpm
